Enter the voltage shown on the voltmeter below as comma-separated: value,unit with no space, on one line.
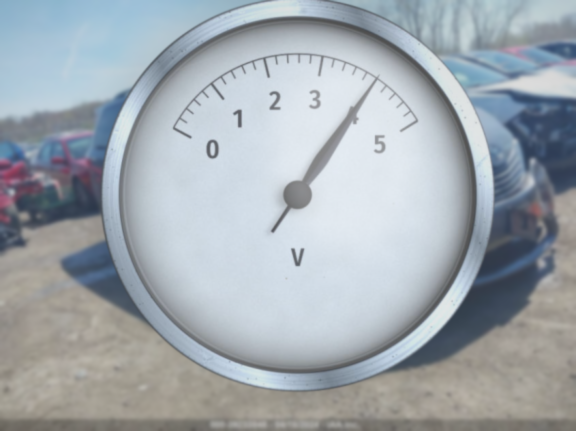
4,V
